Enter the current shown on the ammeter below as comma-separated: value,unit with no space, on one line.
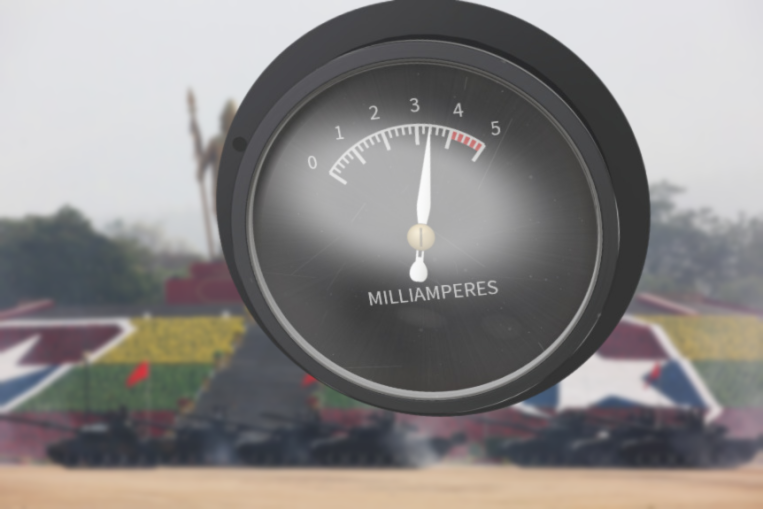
3.4,mA
